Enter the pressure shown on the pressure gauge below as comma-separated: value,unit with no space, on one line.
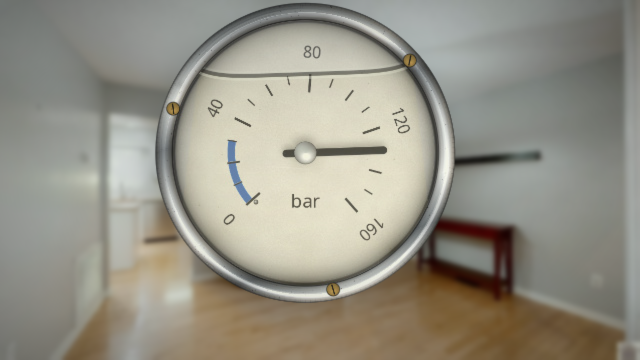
130,bar
